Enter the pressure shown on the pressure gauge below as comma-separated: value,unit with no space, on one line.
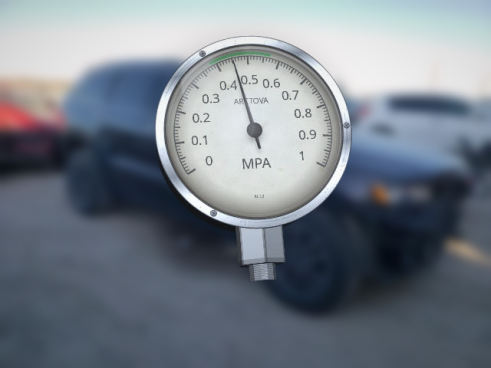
0.45,MPa
